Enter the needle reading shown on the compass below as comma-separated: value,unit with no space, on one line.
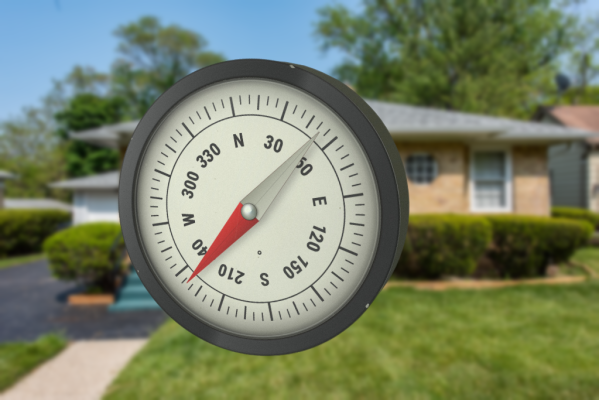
232.5,°
